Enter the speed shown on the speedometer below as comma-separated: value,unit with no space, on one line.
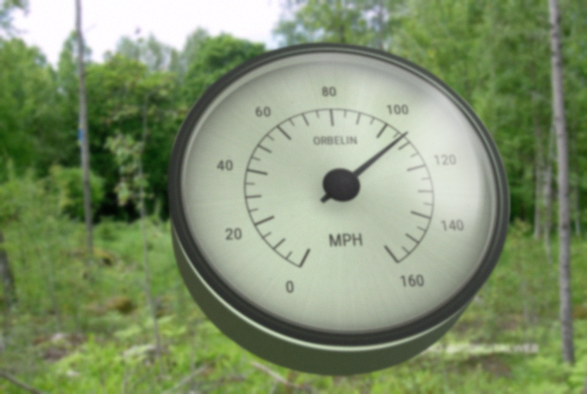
107.5,mph
